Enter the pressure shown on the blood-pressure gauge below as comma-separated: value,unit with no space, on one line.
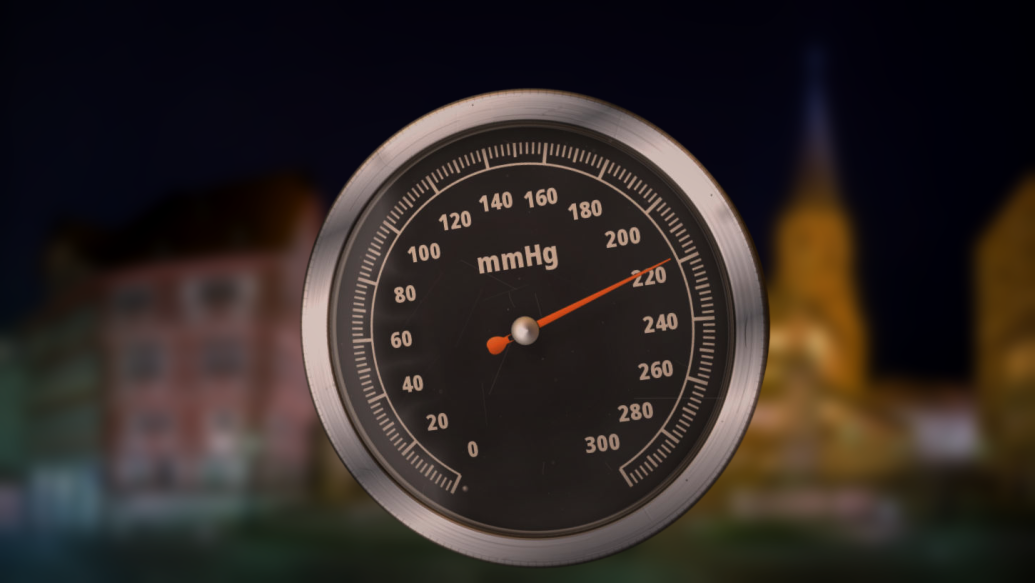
218,mmHg
